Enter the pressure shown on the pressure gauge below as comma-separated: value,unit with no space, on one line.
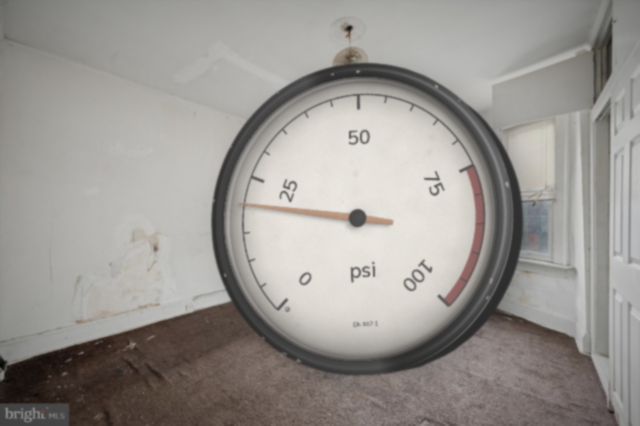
20,psi
